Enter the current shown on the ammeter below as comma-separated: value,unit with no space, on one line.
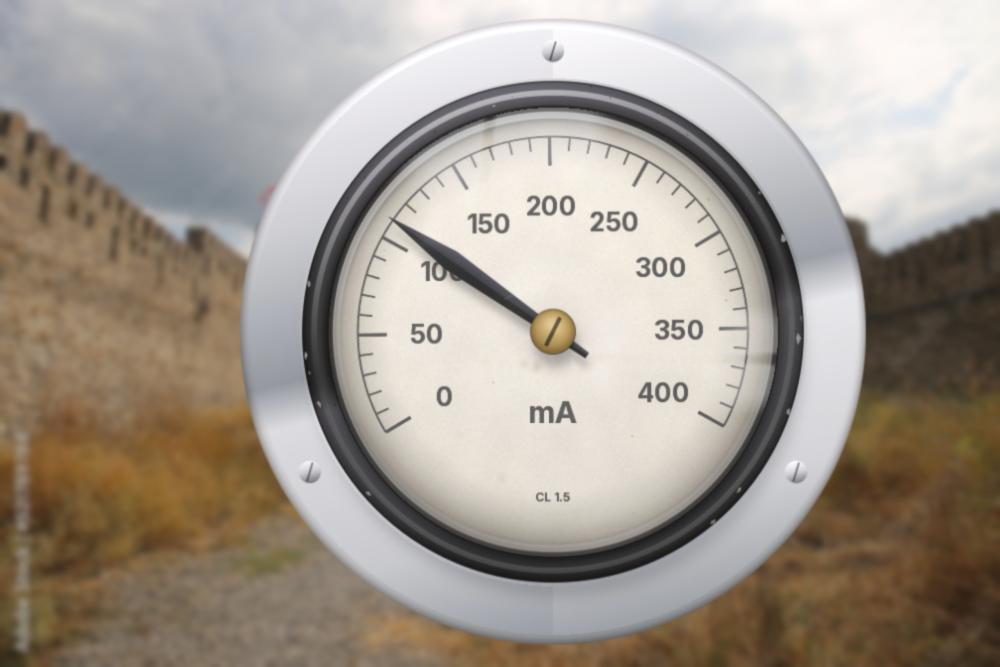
110,mA
